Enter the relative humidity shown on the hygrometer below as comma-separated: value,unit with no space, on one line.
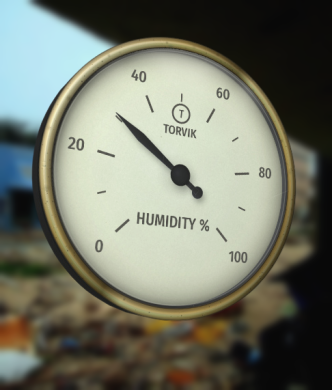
30,%
